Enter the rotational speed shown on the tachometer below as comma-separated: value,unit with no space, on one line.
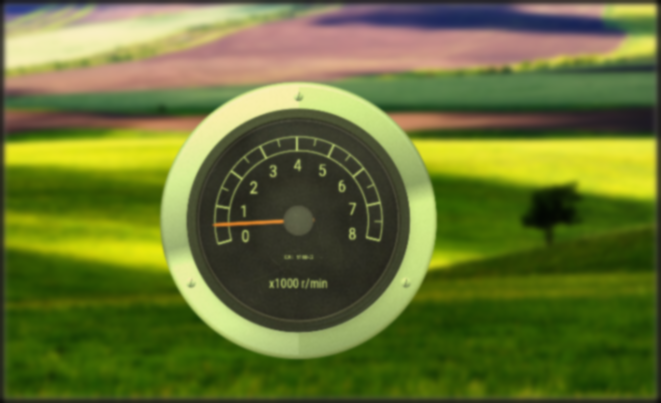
500,rpm
